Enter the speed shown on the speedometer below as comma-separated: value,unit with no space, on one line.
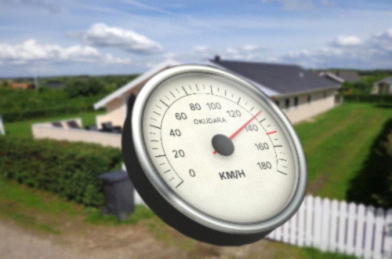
135,km/h
